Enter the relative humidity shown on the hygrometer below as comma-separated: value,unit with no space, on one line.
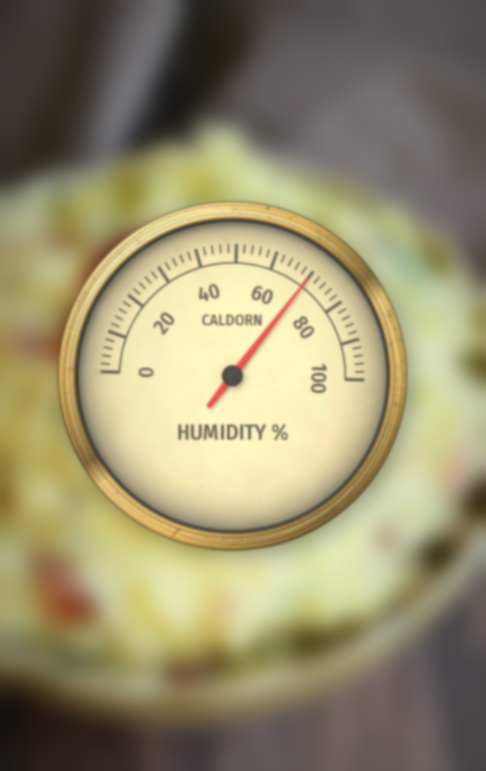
70,%
